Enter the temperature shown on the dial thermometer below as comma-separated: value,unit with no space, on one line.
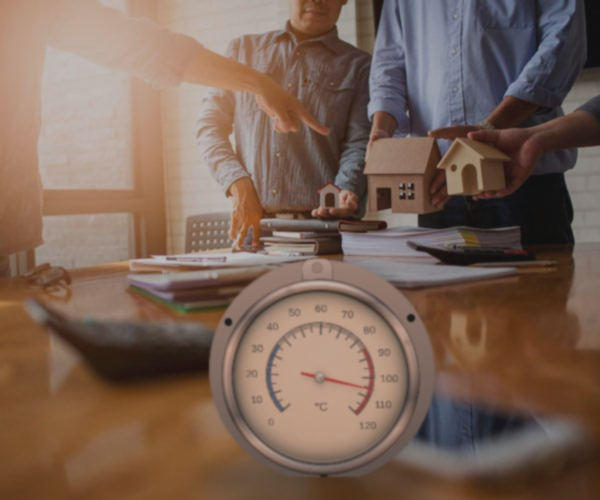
105,°C
